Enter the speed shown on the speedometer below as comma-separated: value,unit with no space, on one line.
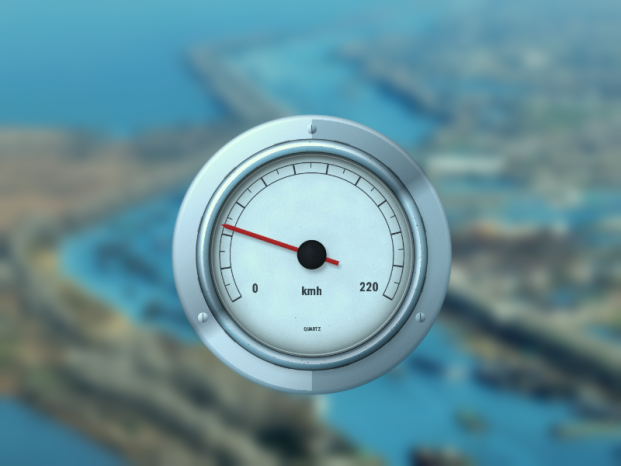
45,km/h
